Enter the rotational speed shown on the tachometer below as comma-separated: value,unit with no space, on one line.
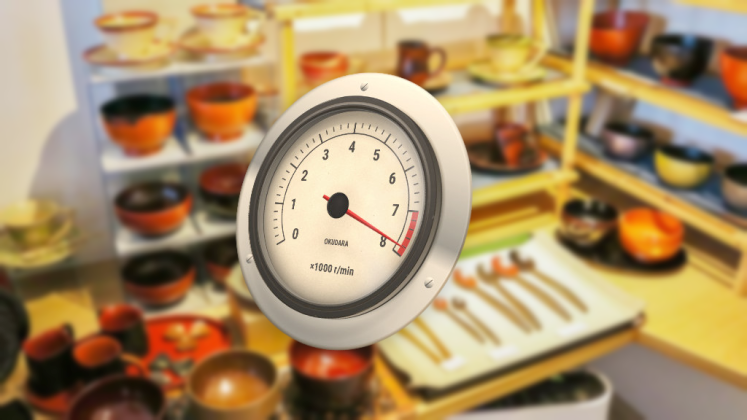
7800,rpm
